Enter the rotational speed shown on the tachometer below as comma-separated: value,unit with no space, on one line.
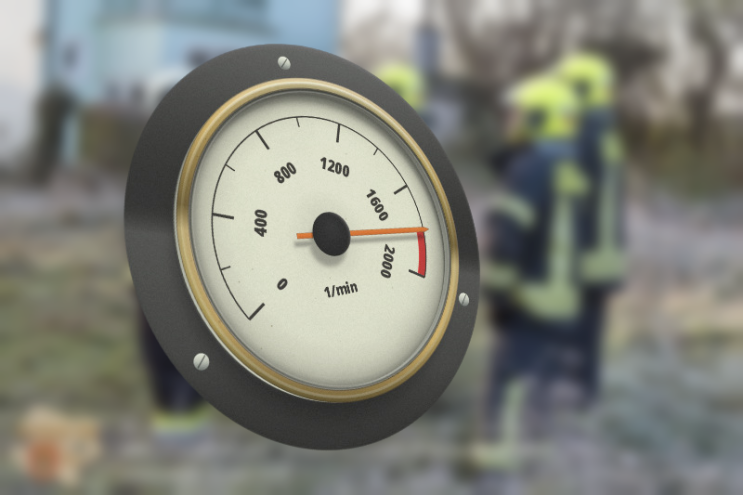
1800,rpm
